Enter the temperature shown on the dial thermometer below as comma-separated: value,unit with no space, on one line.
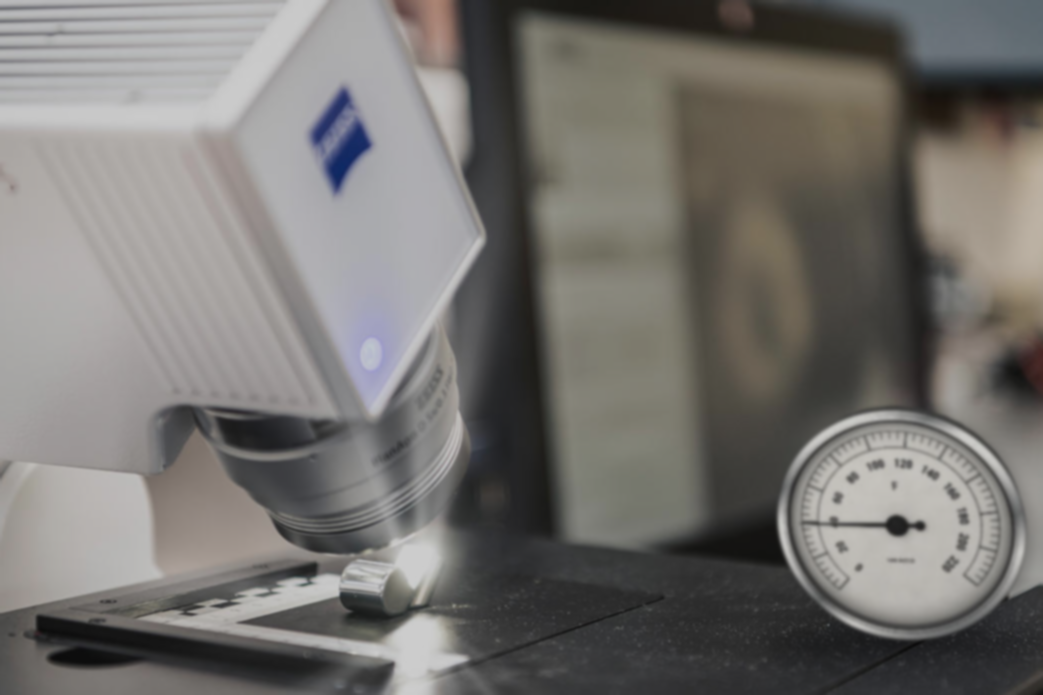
40,°F
